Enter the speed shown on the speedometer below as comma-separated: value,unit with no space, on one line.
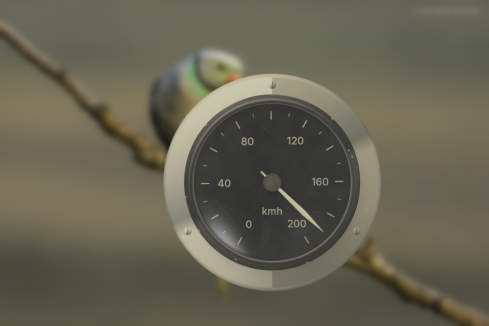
190,km/h
